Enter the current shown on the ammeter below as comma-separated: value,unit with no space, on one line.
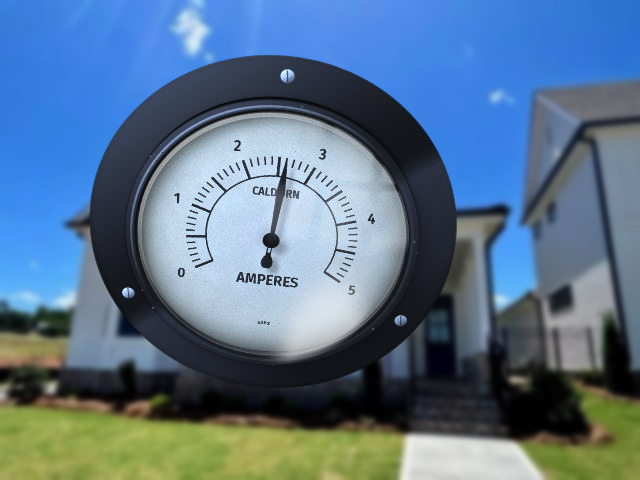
2.6,A
